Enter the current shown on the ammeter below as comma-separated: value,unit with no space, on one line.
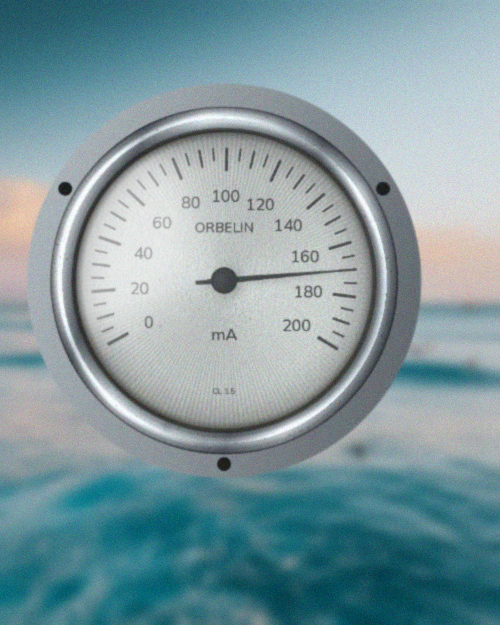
170,mA
